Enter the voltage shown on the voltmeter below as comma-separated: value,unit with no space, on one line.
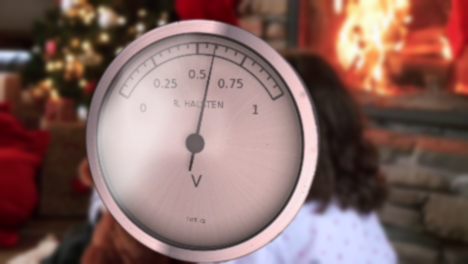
0.6,V
